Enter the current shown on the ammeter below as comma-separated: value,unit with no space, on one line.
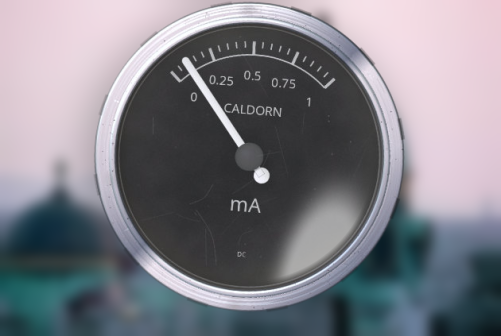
0.1,mA
